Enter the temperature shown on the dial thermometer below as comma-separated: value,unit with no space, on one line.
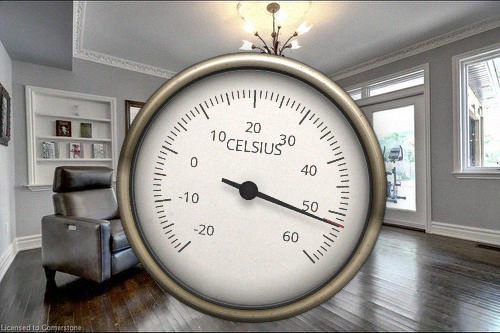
52,°C
